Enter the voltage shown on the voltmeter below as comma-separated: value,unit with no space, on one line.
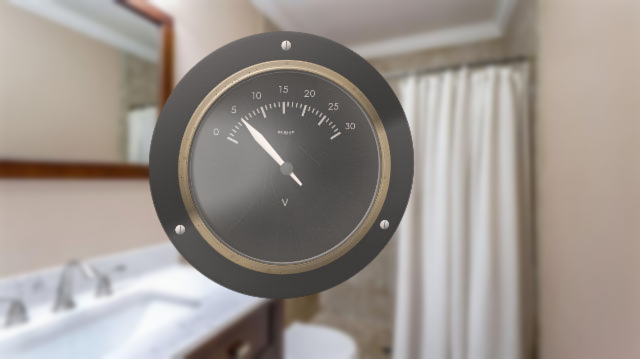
5,V
